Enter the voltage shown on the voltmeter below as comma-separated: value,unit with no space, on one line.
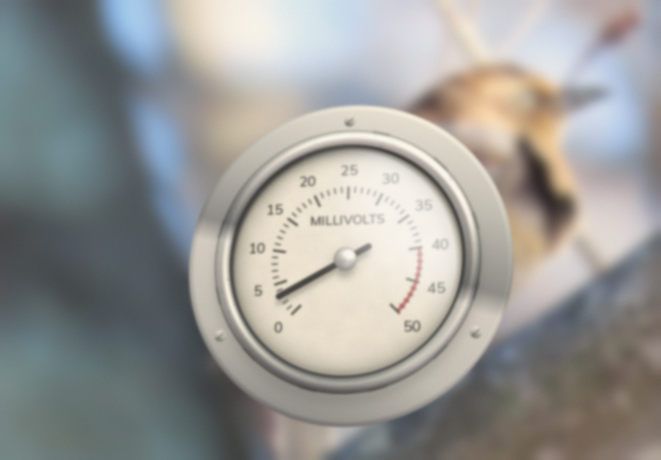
3,mV
